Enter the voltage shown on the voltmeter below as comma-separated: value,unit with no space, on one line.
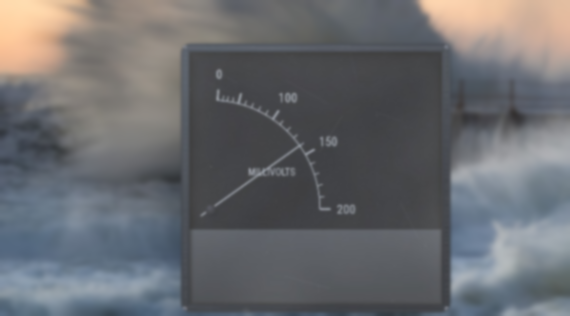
140,mV
